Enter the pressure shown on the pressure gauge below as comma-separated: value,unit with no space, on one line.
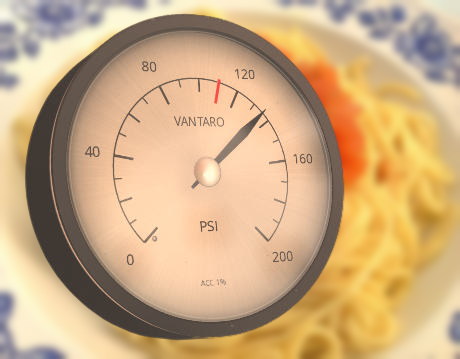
135,psi
